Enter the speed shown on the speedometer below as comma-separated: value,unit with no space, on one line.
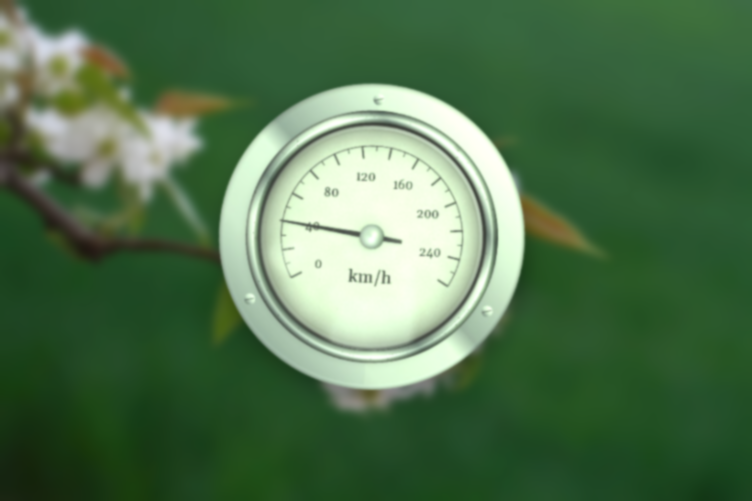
40,km/h
